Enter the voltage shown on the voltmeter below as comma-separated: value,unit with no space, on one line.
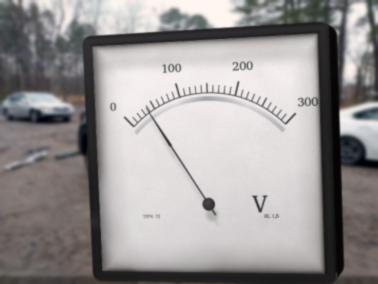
40,V
